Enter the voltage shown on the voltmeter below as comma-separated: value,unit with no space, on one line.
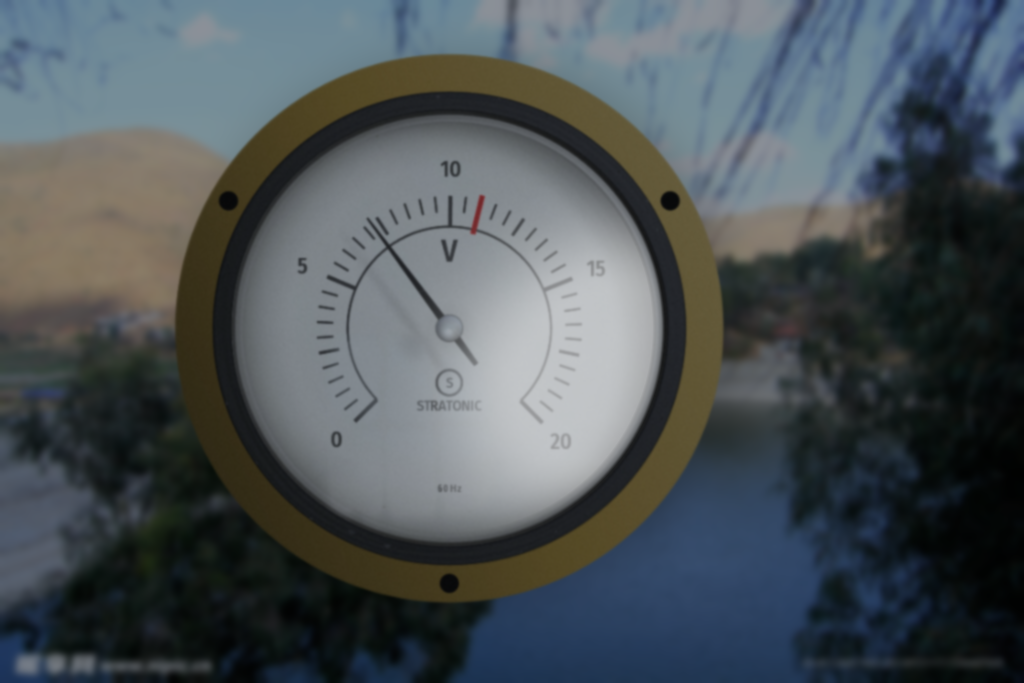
7.25,V
